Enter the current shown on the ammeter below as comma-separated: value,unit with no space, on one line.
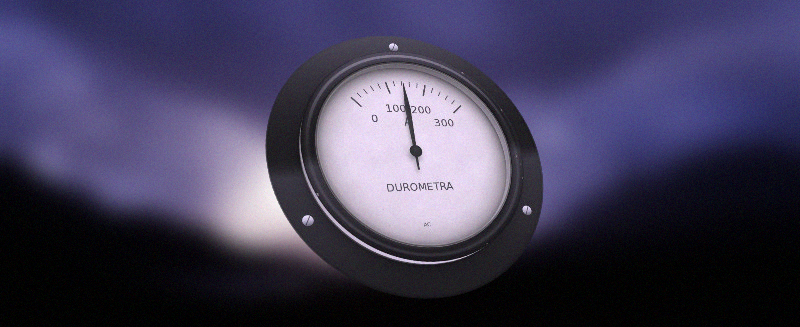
140,A
